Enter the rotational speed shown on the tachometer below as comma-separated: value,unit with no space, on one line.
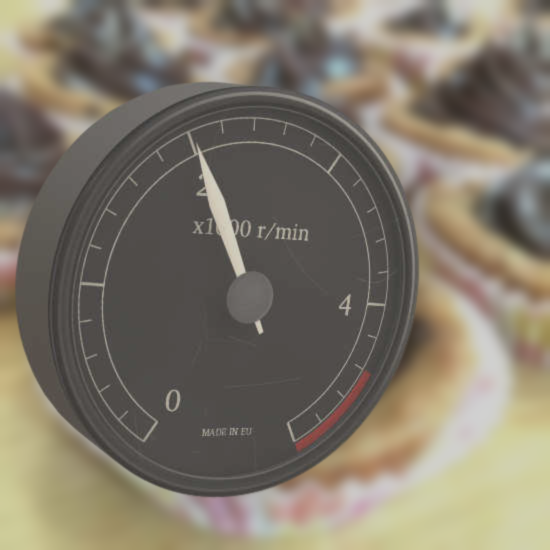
2000,rpm
